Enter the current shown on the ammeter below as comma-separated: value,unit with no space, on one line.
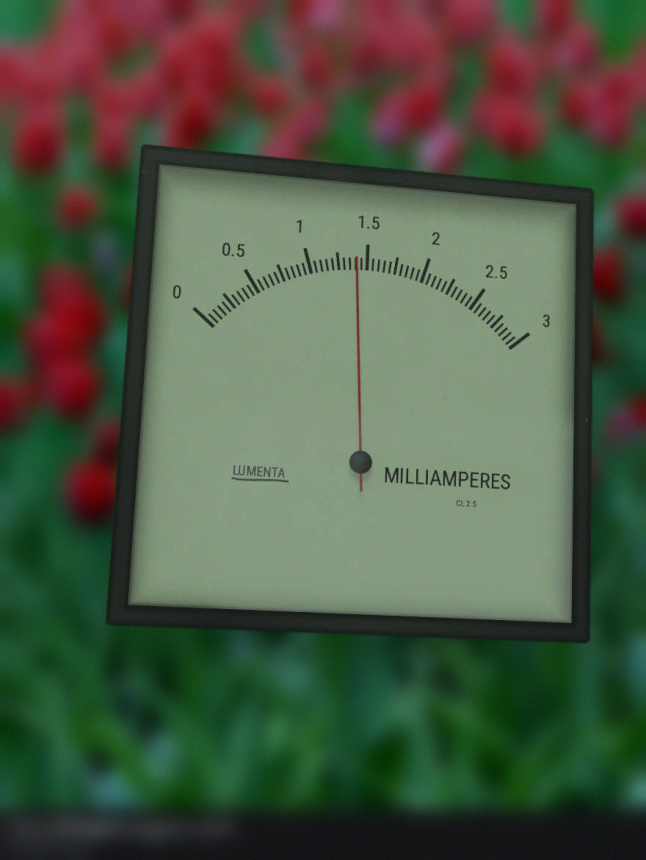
1.4,mA
